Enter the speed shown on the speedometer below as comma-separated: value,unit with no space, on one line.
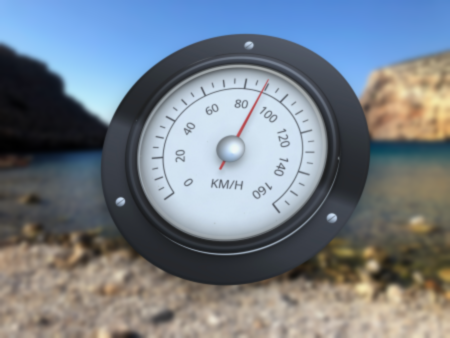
90,km/h
